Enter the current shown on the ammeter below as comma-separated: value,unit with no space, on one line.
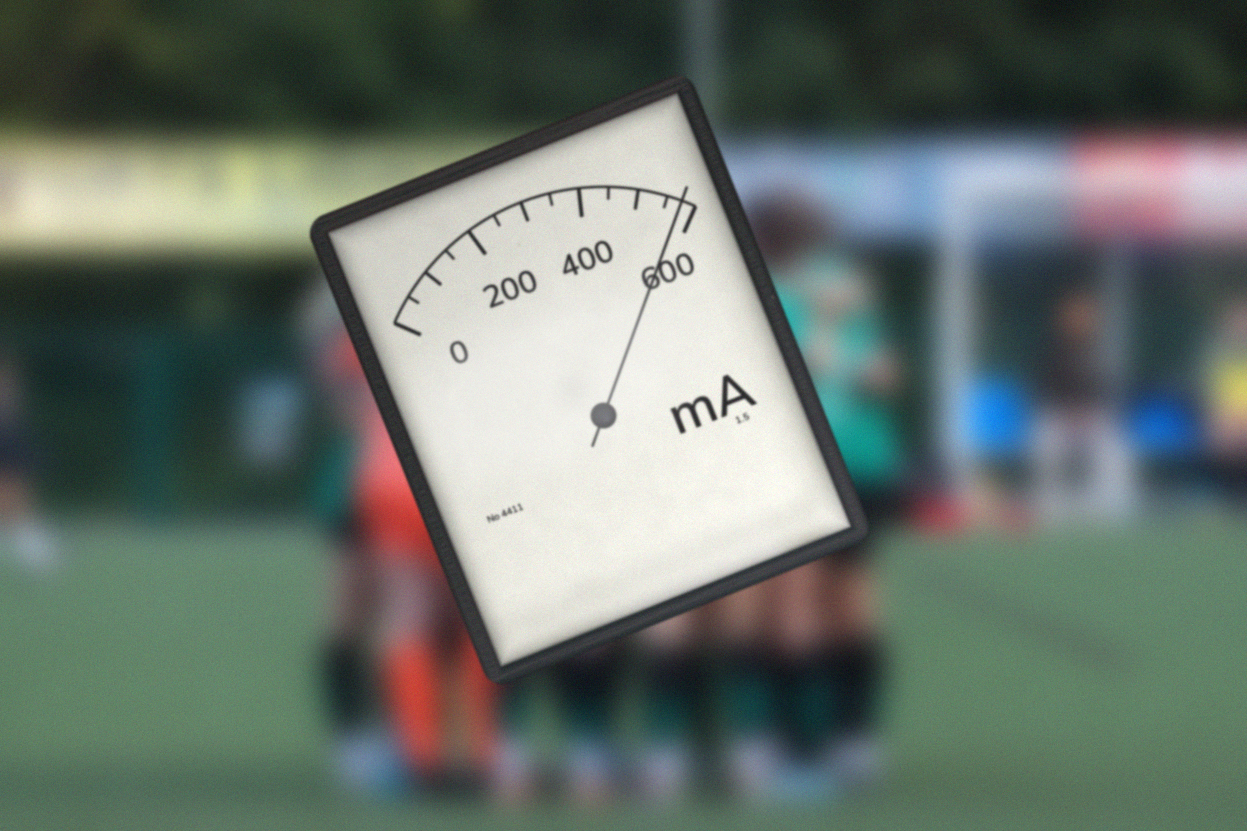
575,mA
